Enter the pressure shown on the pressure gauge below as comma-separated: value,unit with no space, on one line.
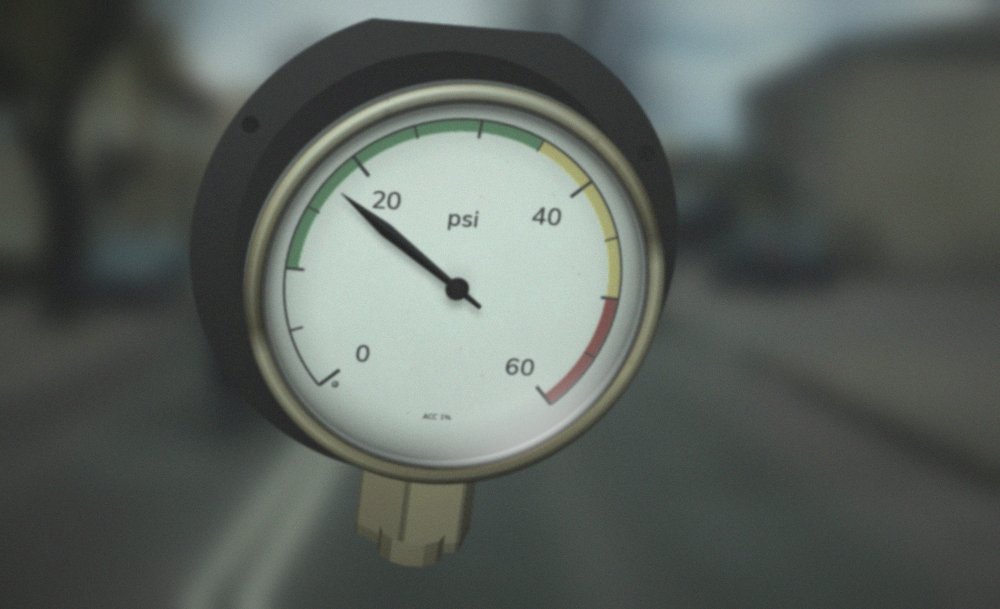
17.5,psi
